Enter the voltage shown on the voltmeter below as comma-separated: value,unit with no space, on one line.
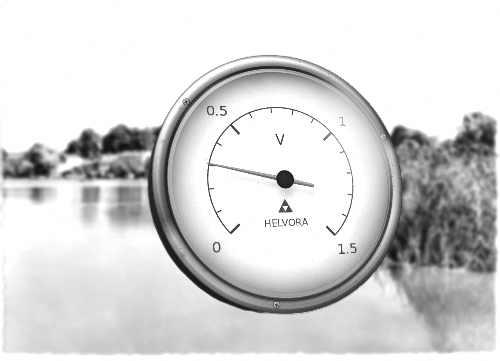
0.3,V
